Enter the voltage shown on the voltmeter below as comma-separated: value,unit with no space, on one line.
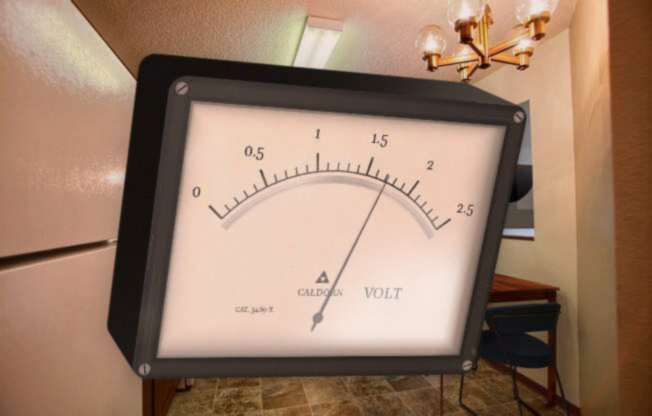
1.7,V
